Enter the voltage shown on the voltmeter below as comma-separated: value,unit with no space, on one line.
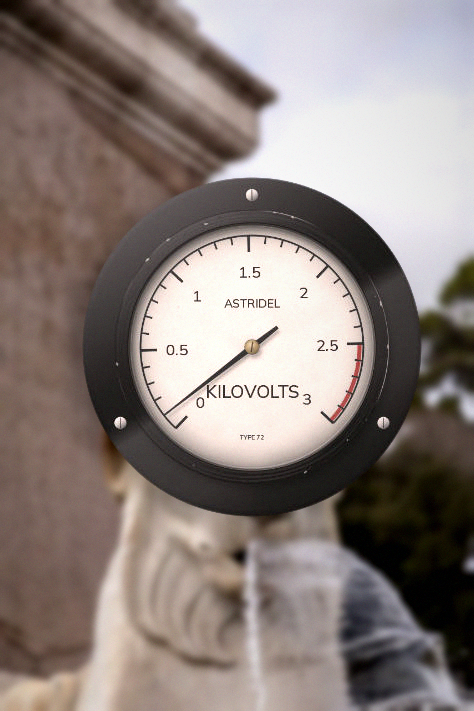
0.1,kV
